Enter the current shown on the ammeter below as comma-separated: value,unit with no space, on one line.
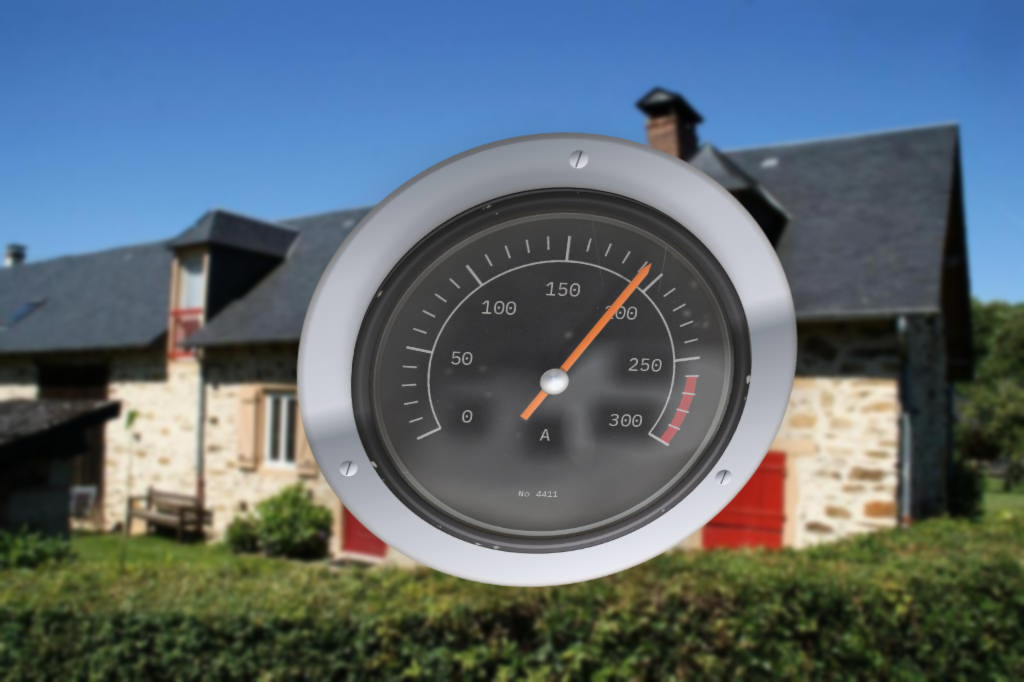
190,A
